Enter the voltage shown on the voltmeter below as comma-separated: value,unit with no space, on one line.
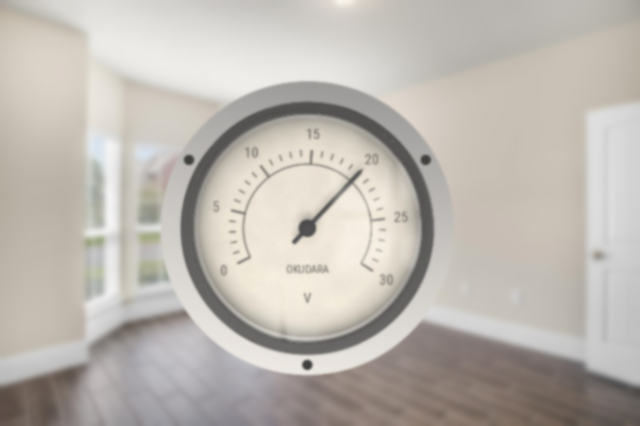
20,V
